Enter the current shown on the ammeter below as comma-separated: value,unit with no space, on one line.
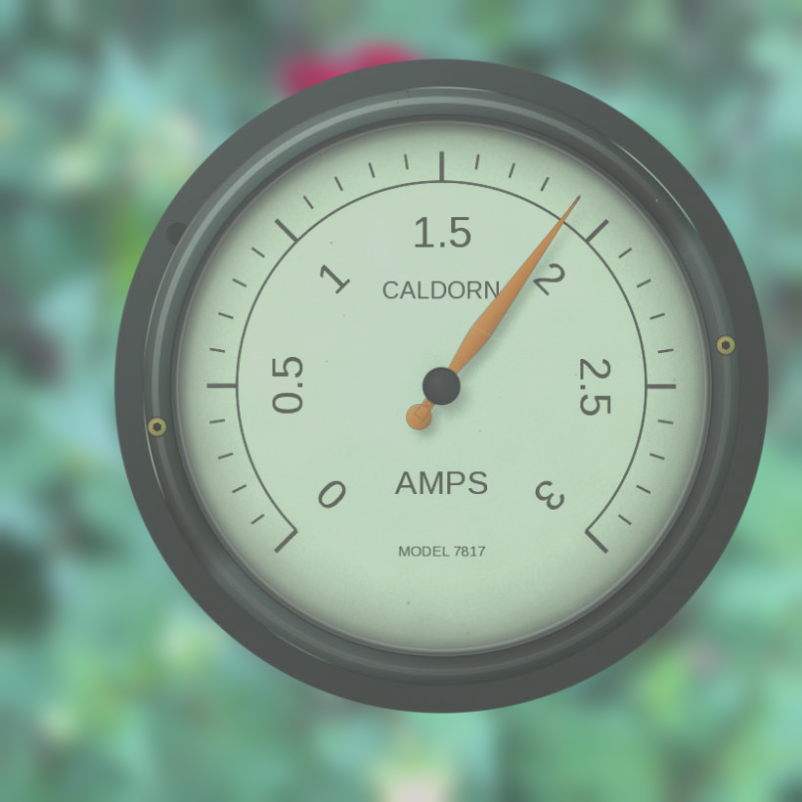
1.9,A
